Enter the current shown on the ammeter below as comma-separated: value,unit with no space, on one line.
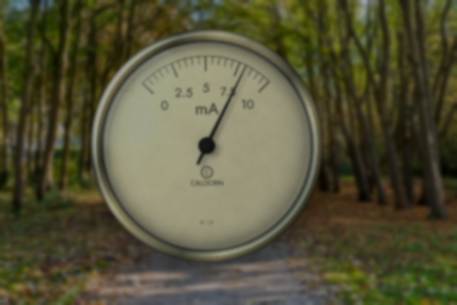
8,mA
